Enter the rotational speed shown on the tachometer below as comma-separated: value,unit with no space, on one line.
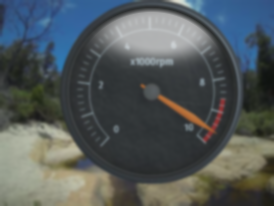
9600,rpm
